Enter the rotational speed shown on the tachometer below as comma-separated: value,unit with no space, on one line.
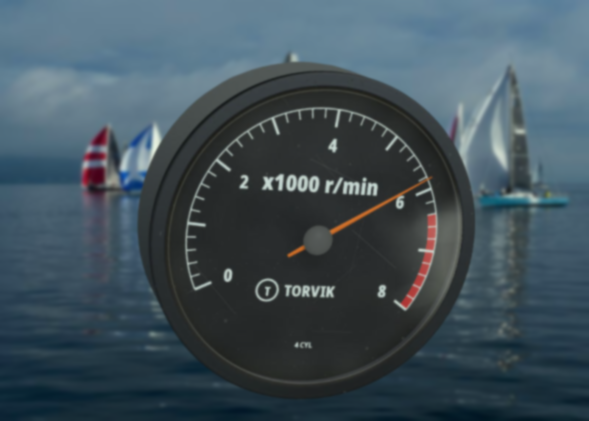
5800,rpm
